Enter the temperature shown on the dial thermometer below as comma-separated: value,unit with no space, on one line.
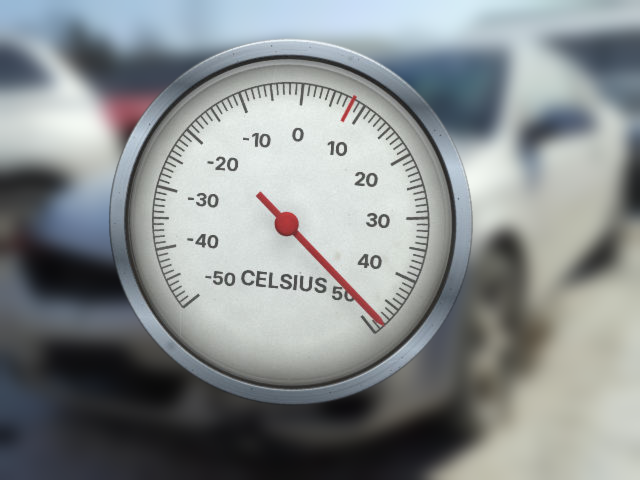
48,°C
